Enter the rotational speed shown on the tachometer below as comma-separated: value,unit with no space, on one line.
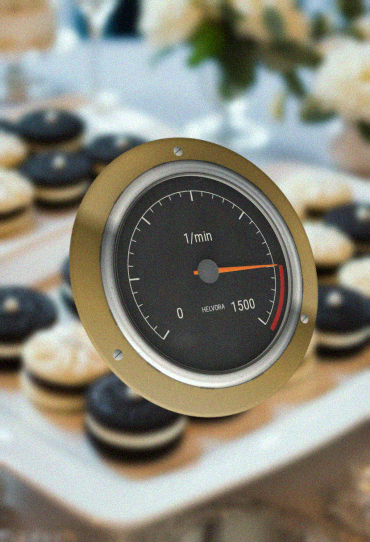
1250,rpm
